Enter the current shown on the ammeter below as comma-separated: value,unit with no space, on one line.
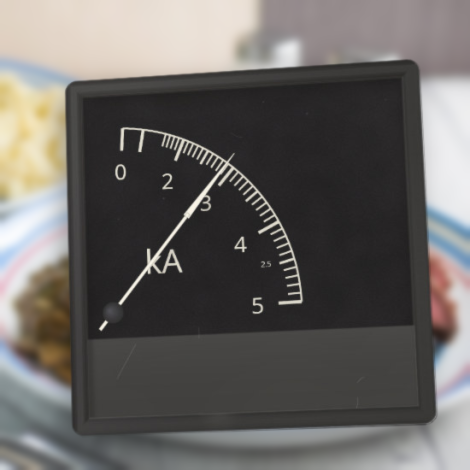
2.9,kA
